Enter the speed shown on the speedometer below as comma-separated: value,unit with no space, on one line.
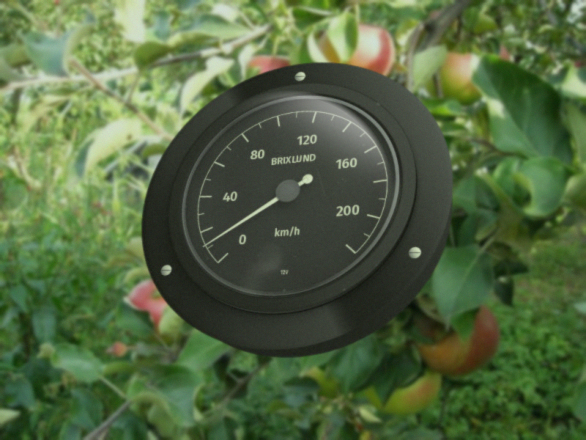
10,km/h
